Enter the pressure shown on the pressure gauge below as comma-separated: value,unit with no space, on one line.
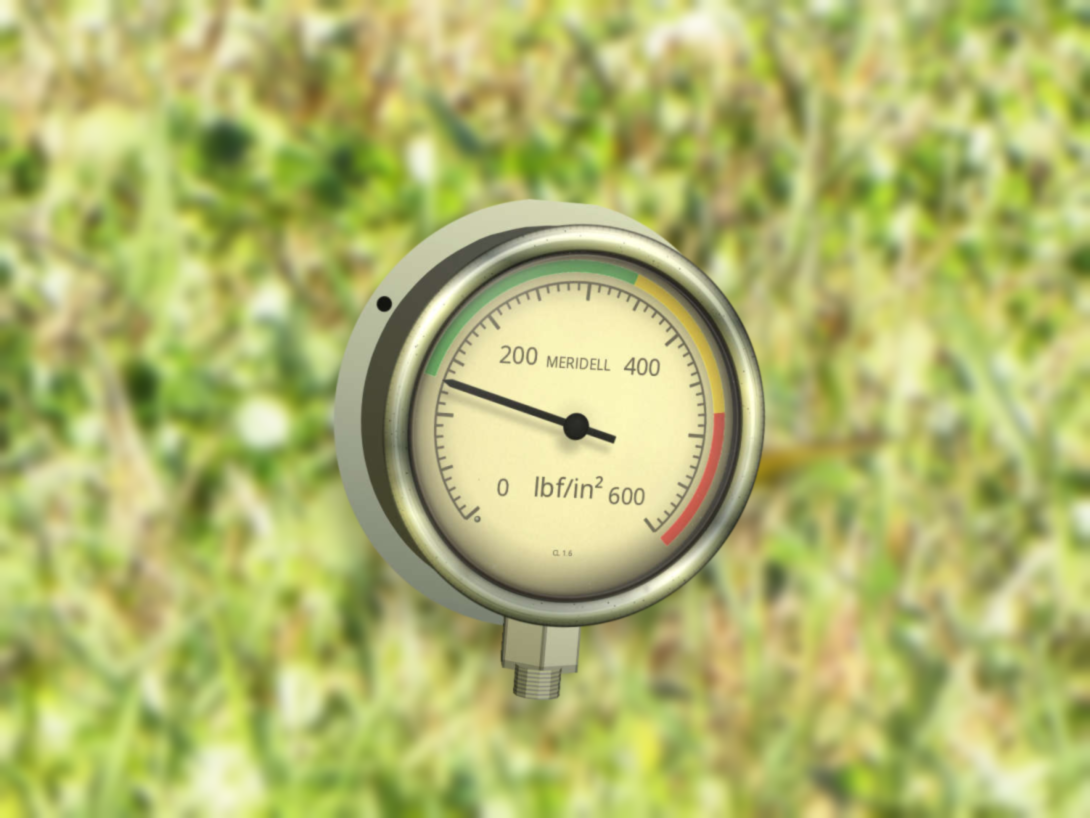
130,psi
